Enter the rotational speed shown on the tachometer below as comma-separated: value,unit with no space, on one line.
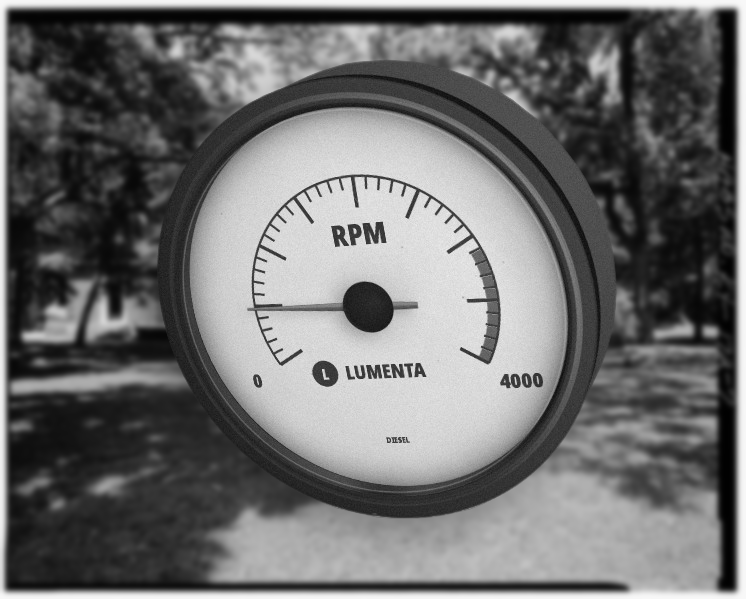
500,rpm
